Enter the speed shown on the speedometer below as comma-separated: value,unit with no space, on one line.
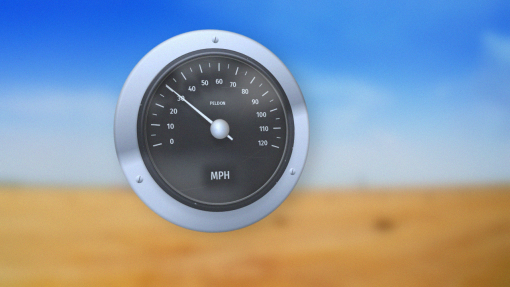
30,mph
